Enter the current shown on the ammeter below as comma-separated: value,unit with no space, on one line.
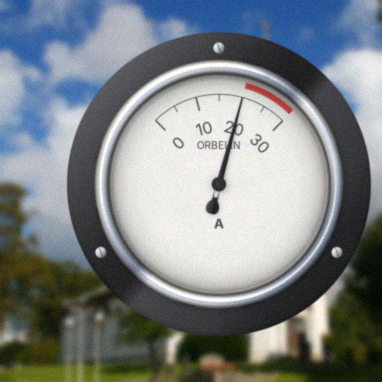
20,A
